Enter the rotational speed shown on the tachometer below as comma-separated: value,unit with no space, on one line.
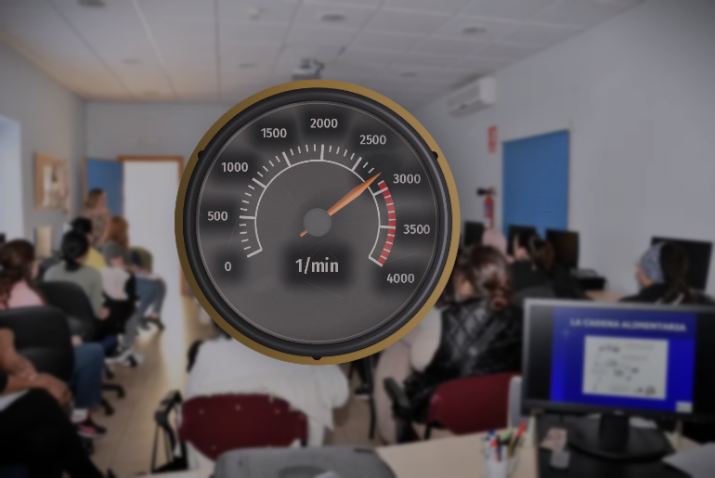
2800,rpm
